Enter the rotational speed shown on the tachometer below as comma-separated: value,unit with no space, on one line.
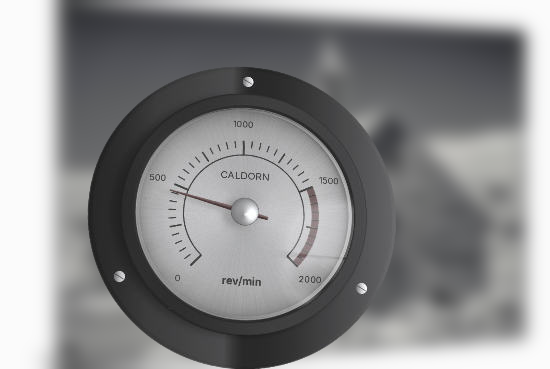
450,rpm
